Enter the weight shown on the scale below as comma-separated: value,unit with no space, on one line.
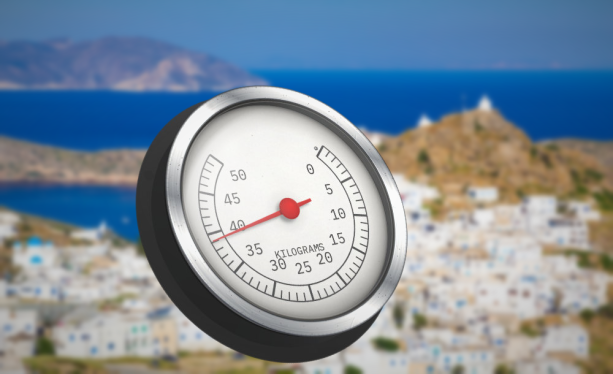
39,kg
